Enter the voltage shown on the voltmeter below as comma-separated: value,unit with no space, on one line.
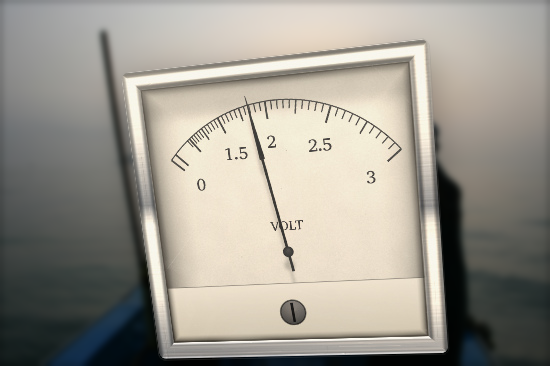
1.85,V
